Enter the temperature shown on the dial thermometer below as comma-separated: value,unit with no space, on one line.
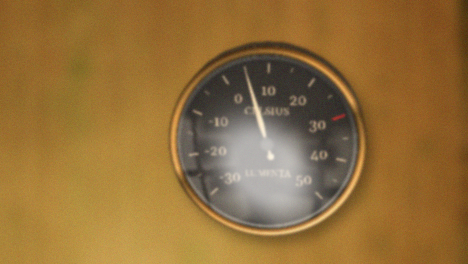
5,°C
